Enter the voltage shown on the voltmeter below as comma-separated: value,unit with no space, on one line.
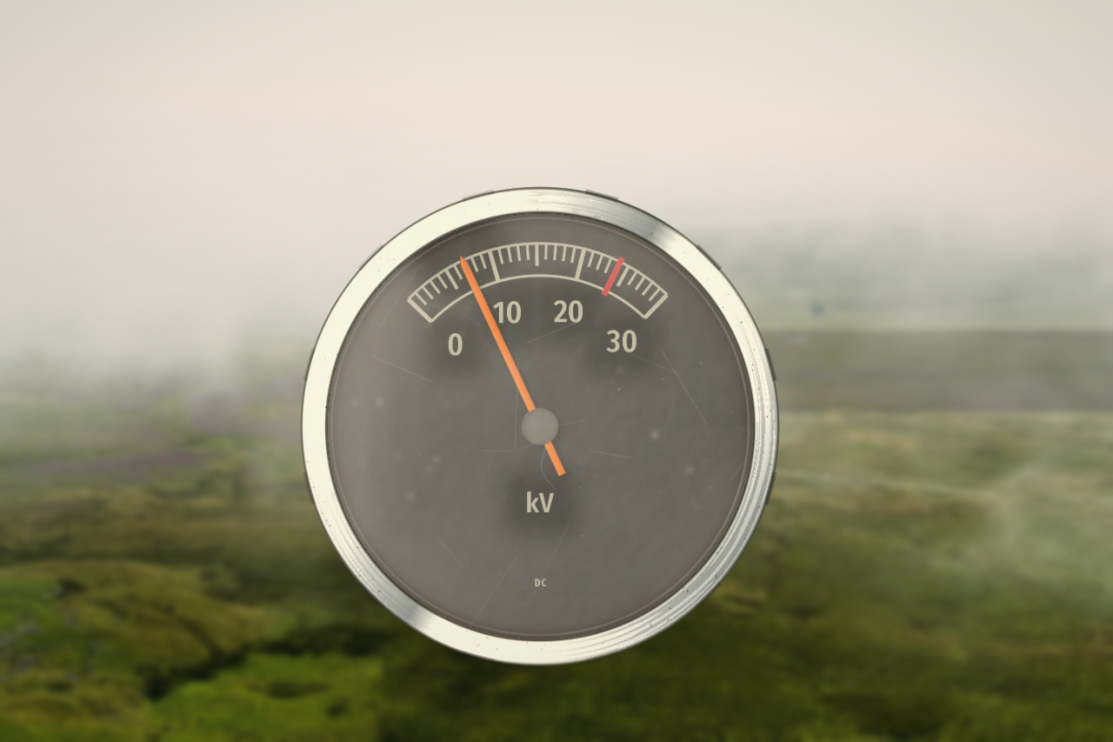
7,kV
